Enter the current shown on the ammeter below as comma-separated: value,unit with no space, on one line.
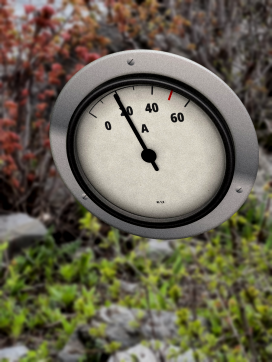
20,A
